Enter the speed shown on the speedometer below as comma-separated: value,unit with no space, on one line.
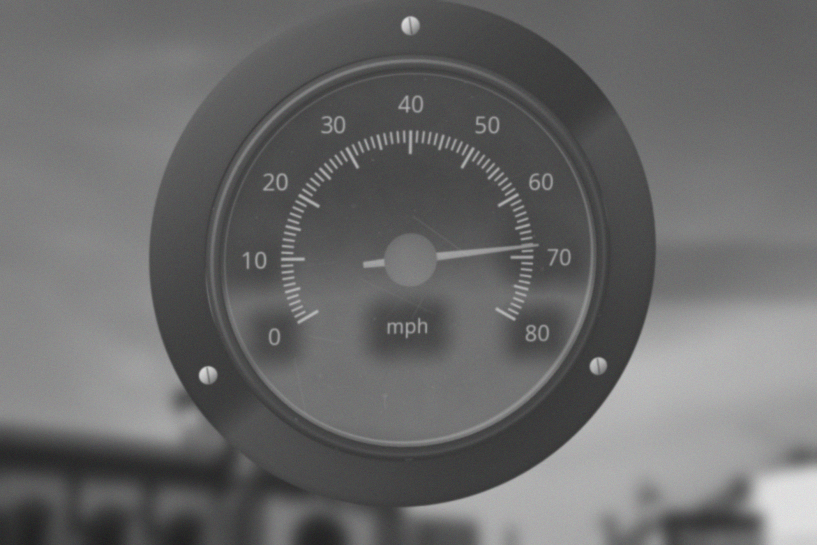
68,mph
